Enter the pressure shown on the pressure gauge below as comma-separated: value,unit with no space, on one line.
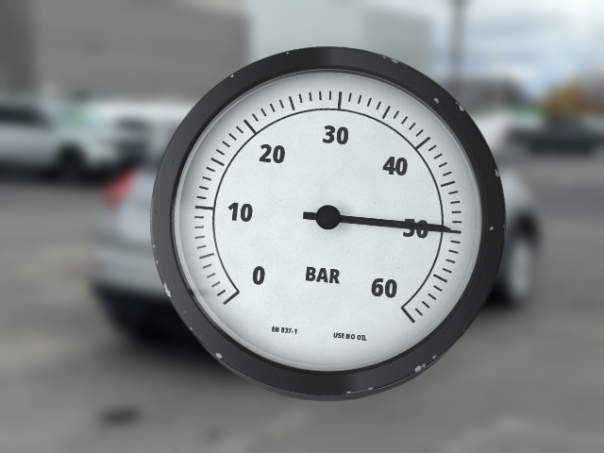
50,bar
